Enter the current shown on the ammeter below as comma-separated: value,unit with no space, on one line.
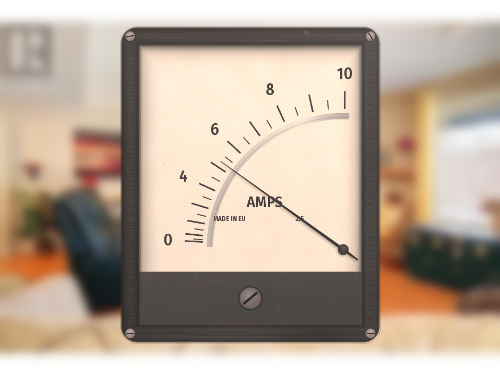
5.25,A
